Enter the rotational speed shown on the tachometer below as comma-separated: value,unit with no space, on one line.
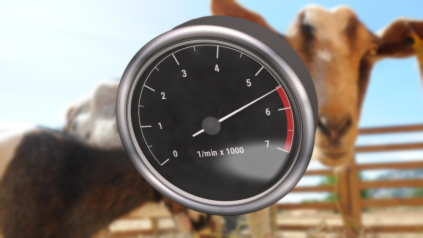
5500,rpm
